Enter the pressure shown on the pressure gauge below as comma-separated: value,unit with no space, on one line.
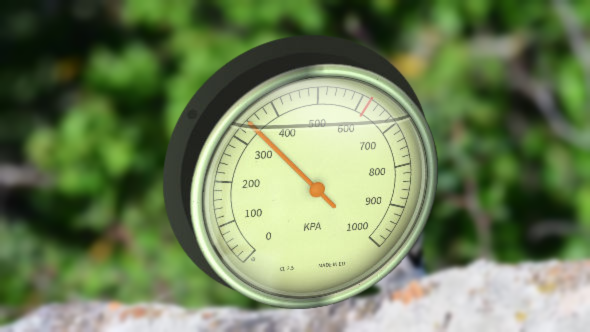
340,kPa
